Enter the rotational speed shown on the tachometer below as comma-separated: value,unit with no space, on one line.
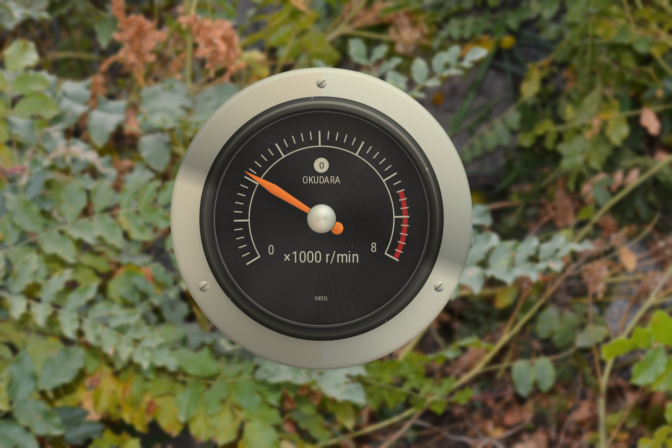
2100,rpm
